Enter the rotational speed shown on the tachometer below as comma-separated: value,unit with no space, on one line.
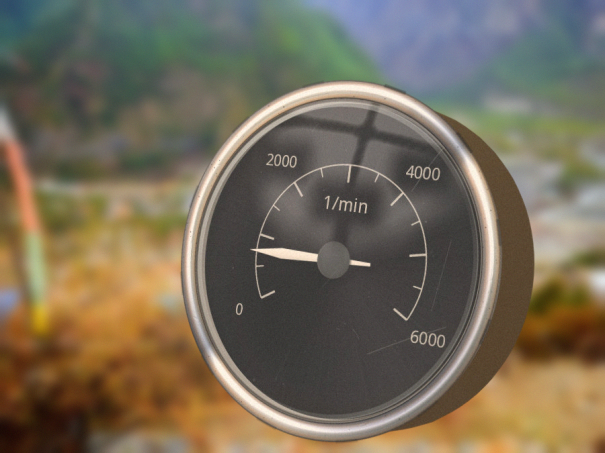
750,rpm
